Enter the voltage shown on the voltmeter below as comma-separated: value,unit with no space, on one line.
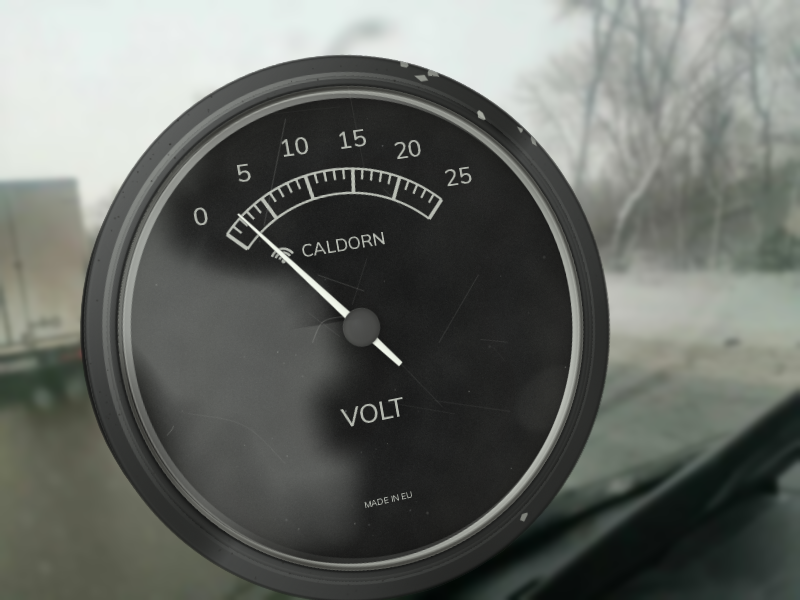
2,V
